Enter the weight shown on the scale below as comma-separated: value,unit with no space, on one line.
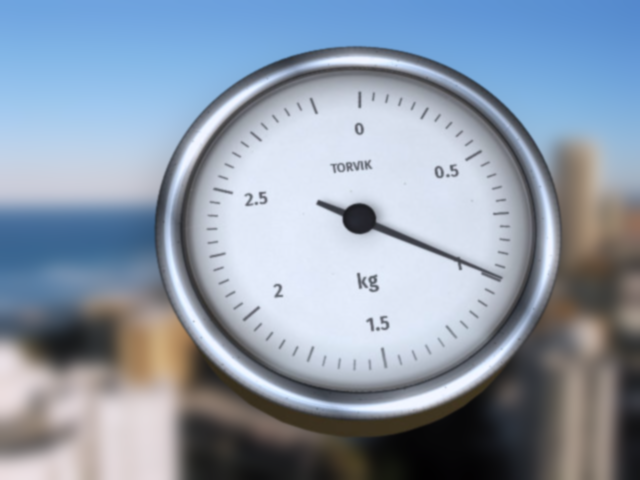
1,kg
